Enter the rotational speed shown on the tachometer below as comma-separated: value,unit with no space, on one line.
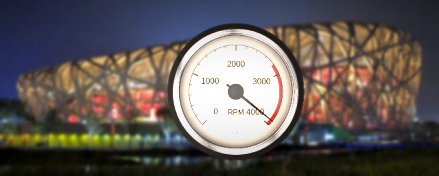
3900,rpm
